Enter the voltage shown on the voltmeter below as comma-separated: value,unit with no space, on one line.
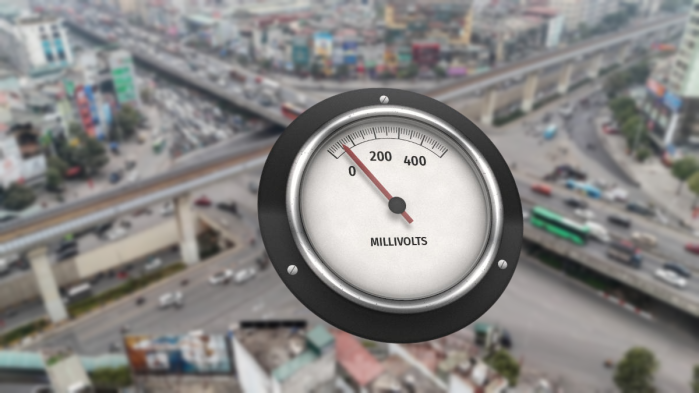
50,mV
